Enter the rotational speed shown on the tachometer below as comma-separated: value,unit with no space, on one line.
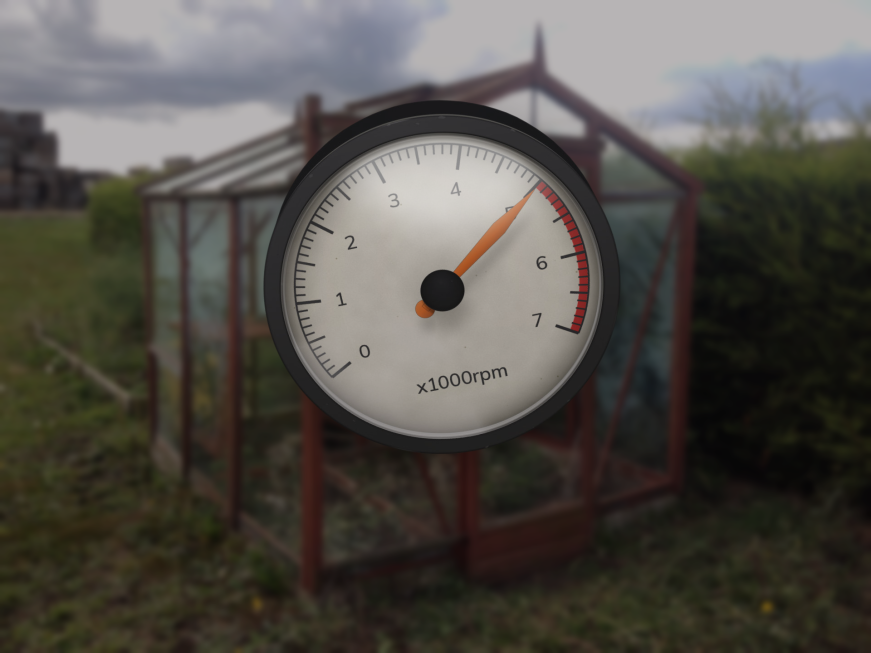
5000,rpm
